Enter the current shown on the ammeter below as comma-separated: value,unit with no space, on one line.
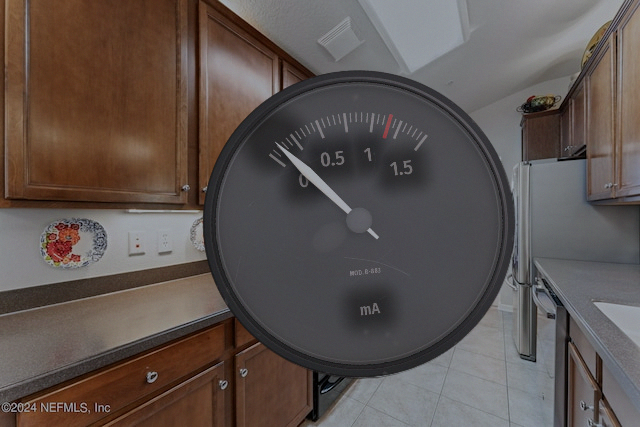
0.1,mA
